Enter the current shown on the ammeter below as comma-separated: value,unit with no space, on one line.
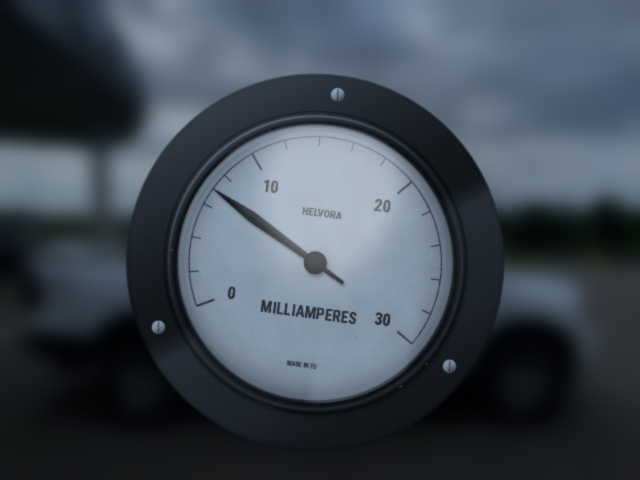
7,mA
